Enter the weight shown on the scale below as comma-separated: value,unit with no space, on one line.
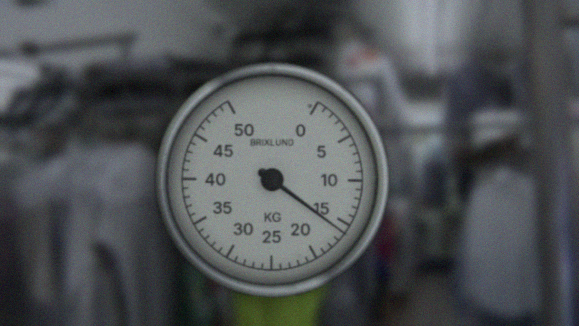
16,kg
